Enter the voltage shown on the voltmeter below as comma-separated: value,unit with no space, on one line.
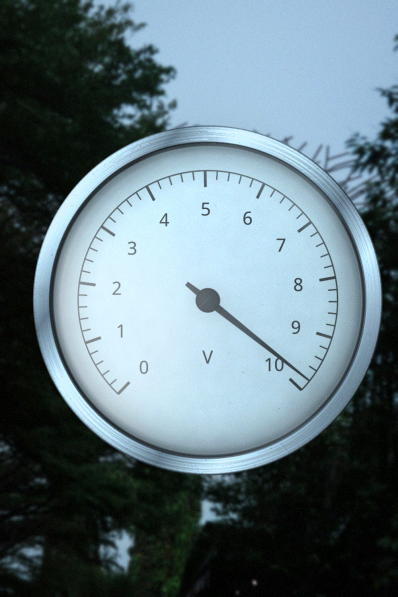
9.8,V
